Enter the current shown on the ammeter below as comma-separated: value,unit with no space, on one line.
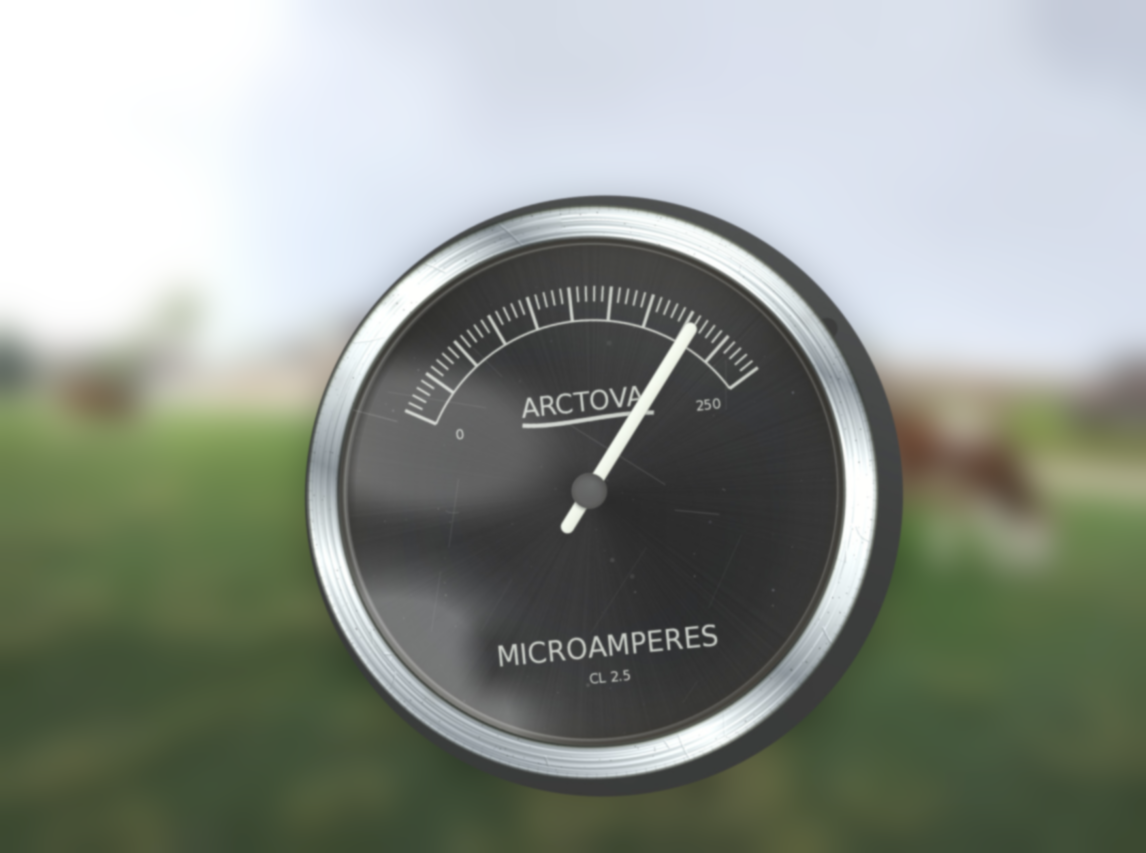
205,µA
